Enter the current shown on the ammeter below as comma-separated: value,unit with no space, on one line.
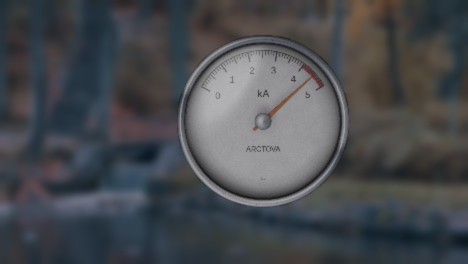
4.5,kA
